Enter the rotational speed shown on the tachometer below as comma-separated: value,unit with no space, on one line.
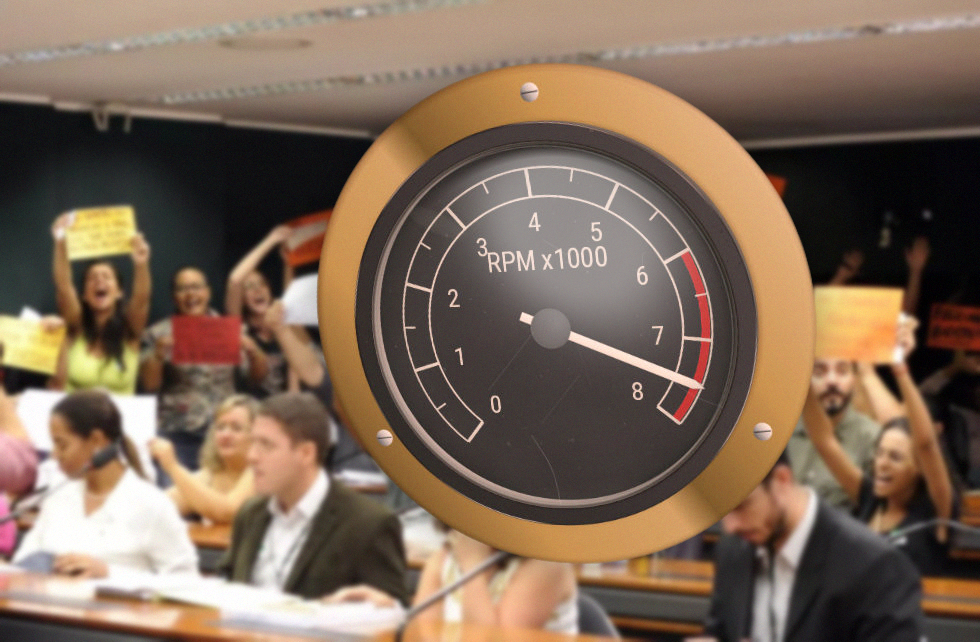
7500,rpm
